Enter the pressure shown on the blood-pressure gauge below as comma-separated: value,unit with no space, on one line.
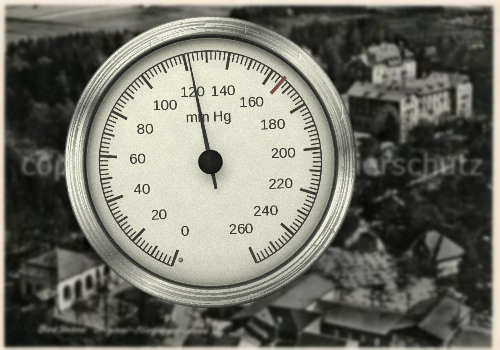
122,mmHg
